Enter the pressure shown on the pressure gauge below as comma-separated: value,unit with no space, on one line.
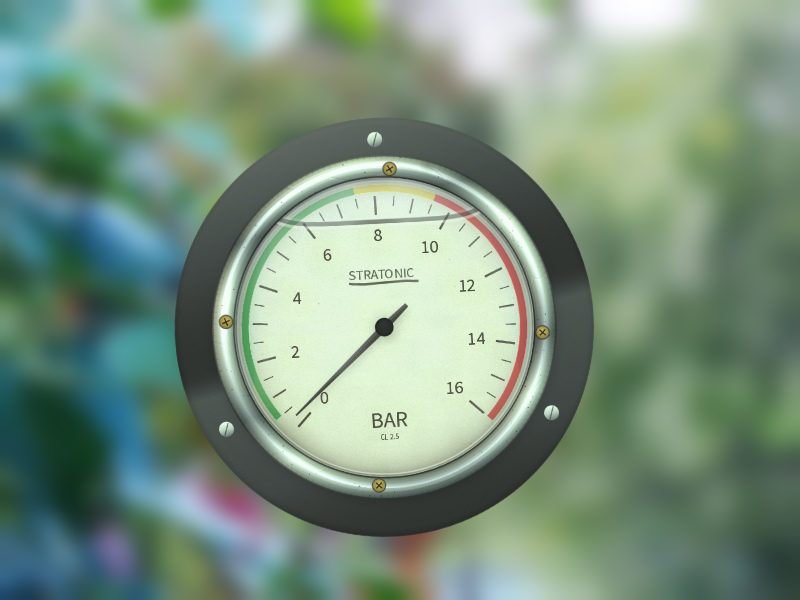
0.25,bar
